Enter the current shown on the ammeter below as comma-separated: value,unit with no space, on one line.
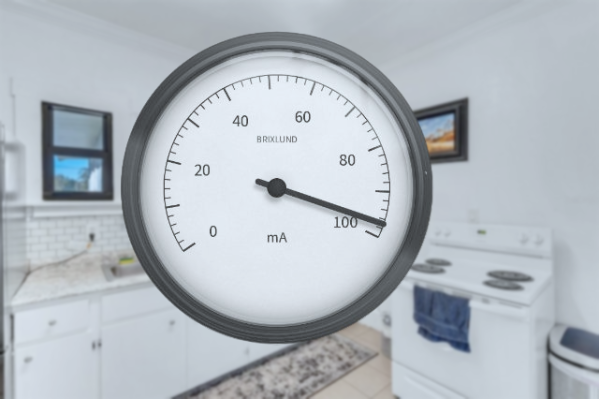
97,mA
